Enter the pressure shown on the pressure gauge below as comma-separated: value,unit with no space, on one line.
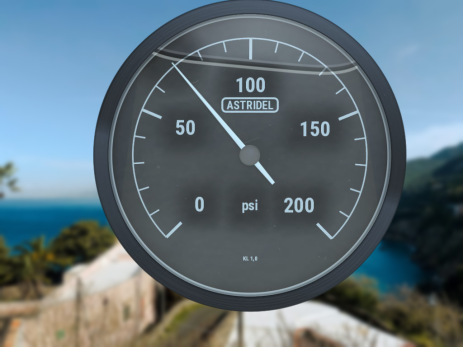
70,psi
